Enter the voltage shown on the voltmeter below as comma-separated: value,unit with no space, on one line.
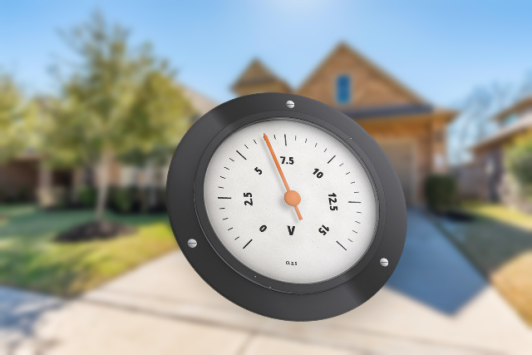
6.5,V
